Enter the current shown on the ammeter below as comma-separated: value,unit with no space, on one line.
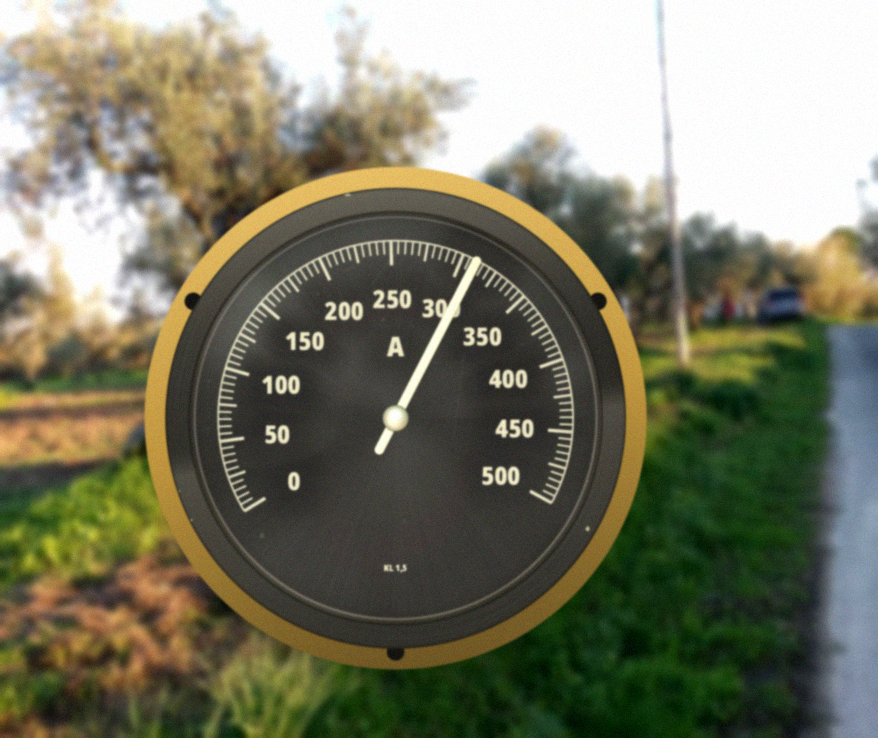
310,A
